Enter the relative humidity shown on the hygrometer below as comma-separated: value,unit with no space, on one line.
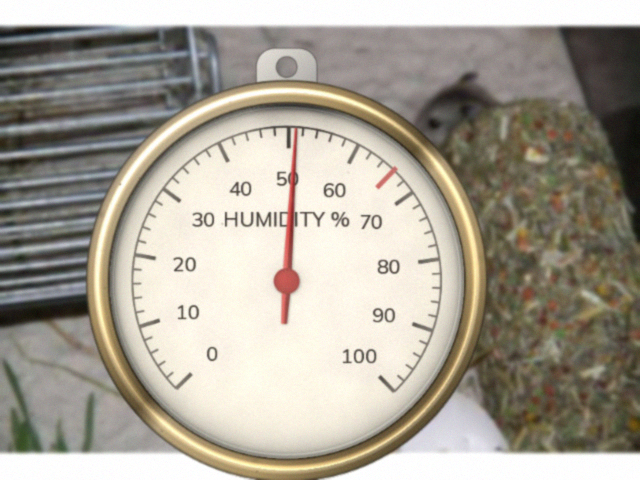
51,%
